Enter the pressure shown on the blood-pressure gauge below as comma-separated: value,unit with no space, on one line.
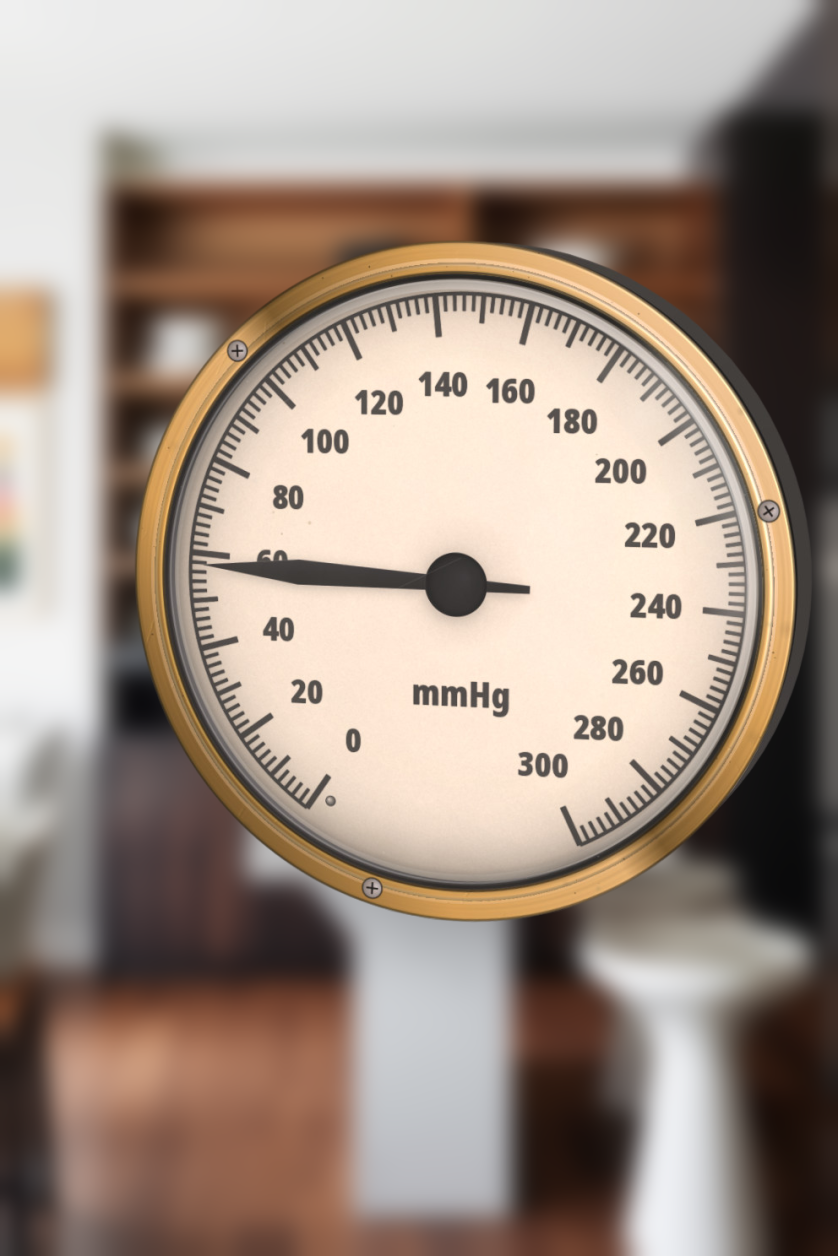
58,mmHg
